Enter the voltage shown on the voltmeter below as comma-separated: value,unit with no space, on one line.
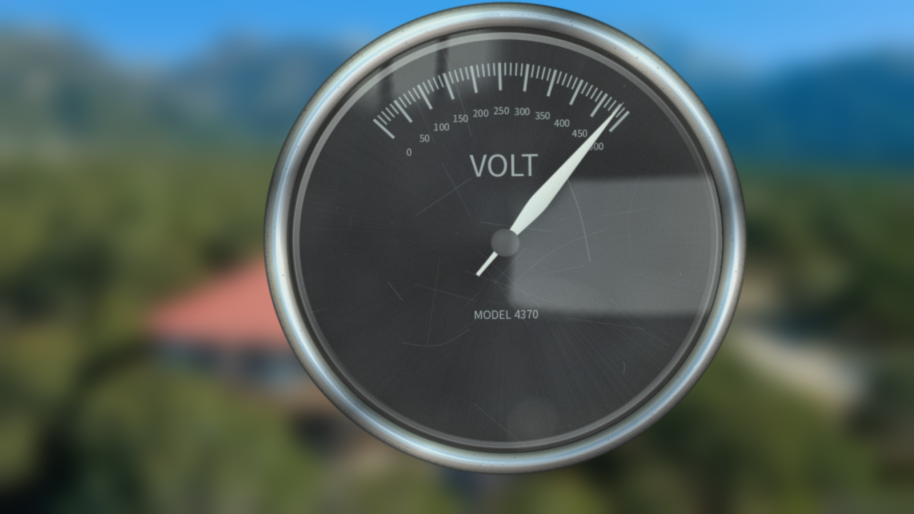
480,V
